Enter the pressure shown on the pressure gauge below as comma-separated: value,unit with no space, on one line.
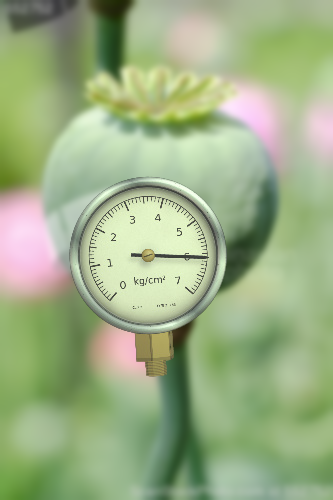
6,kg/cm²
